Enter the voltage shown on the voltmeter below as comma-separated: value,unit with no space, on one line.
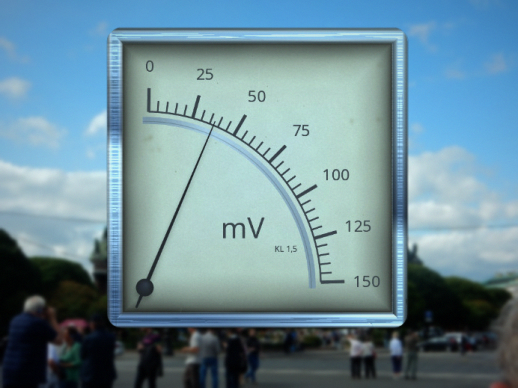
37.5,mV
